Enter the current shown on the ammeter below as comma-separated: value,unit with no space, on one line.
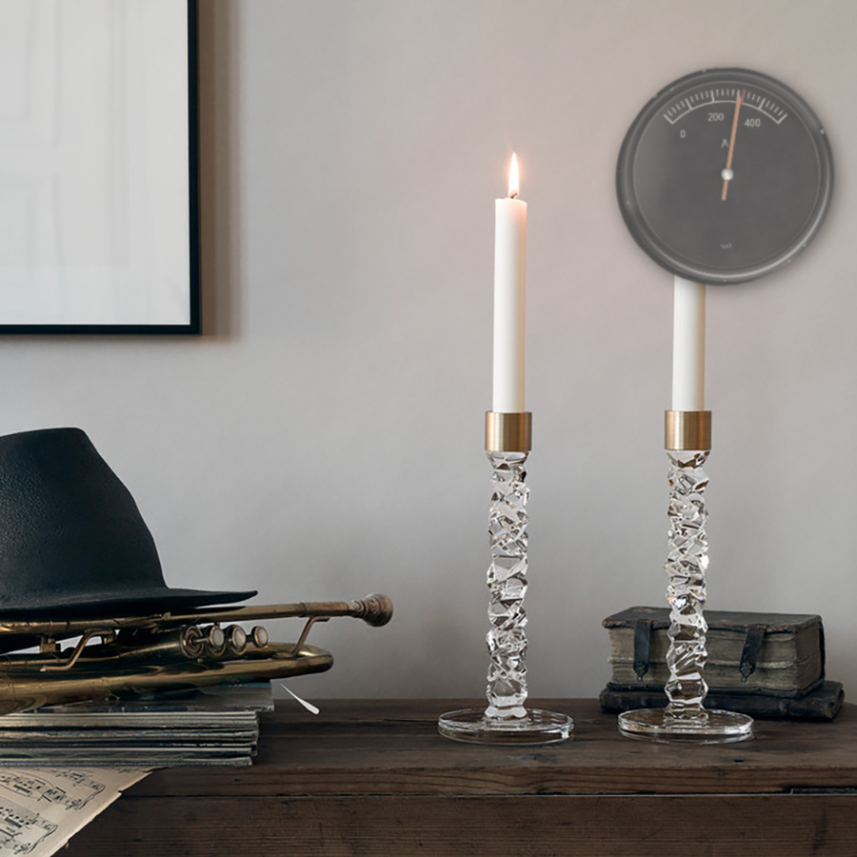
300,A
